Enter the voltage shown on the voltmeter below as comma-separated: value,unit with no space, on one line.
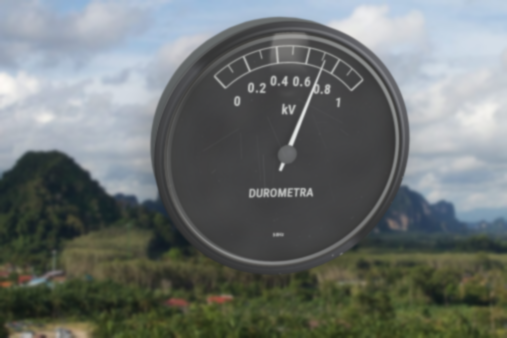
0.7,kV
